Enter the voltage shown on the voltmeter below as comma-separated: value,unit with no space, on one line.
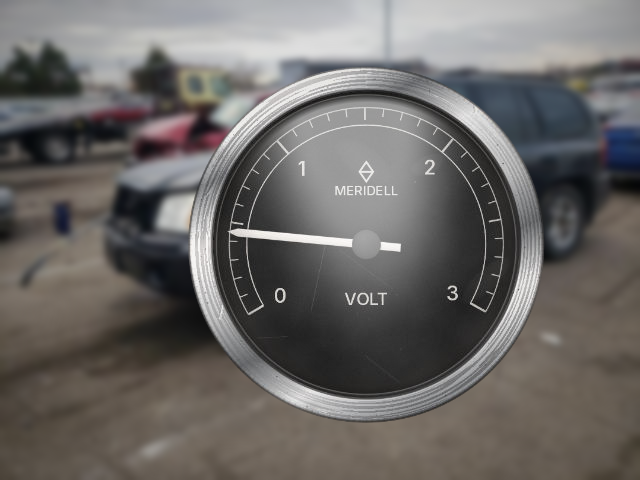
0.45,V
